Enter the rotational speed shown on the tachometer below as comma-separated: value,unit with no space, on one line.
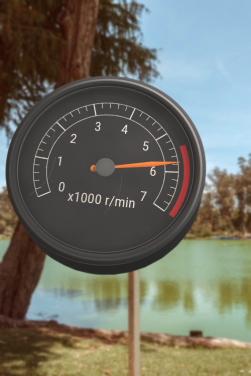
5800,rpm
